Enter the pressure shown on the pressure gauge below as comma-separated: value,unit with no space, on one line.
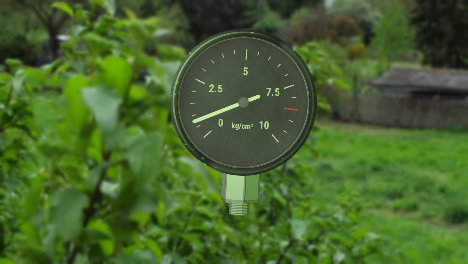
0.75,kg/cm²
